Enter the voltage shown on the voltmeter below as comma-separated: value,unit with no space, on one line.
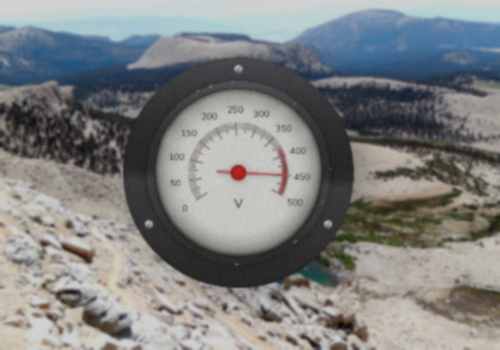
450,V
